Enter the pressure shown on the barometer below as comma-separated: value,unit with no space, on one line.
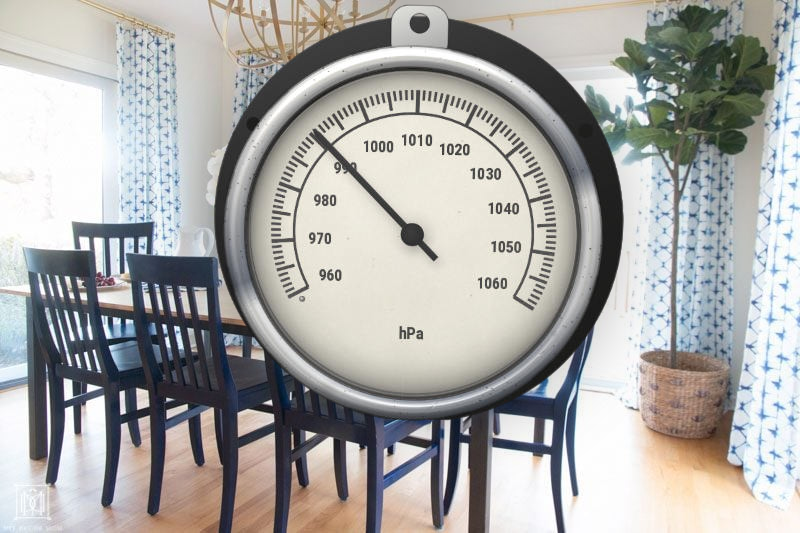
991,hPa
